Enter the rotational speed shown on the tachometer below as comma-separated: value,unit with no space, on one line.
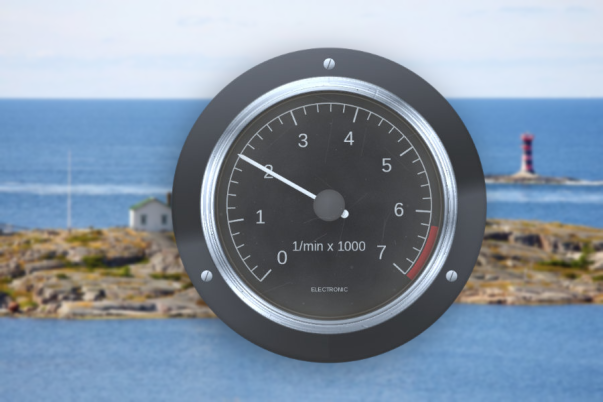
2000,rpm
